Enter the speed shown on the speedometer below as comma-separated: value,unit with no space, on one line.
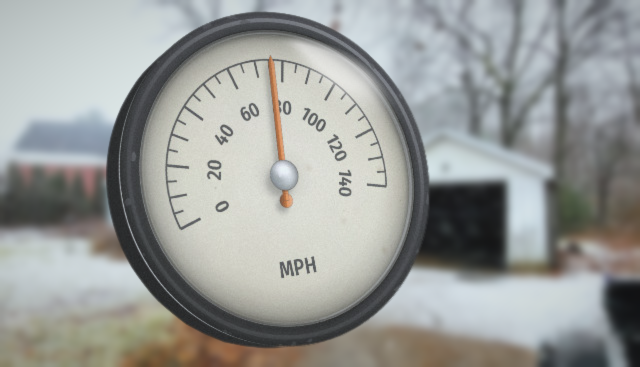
75,mph
